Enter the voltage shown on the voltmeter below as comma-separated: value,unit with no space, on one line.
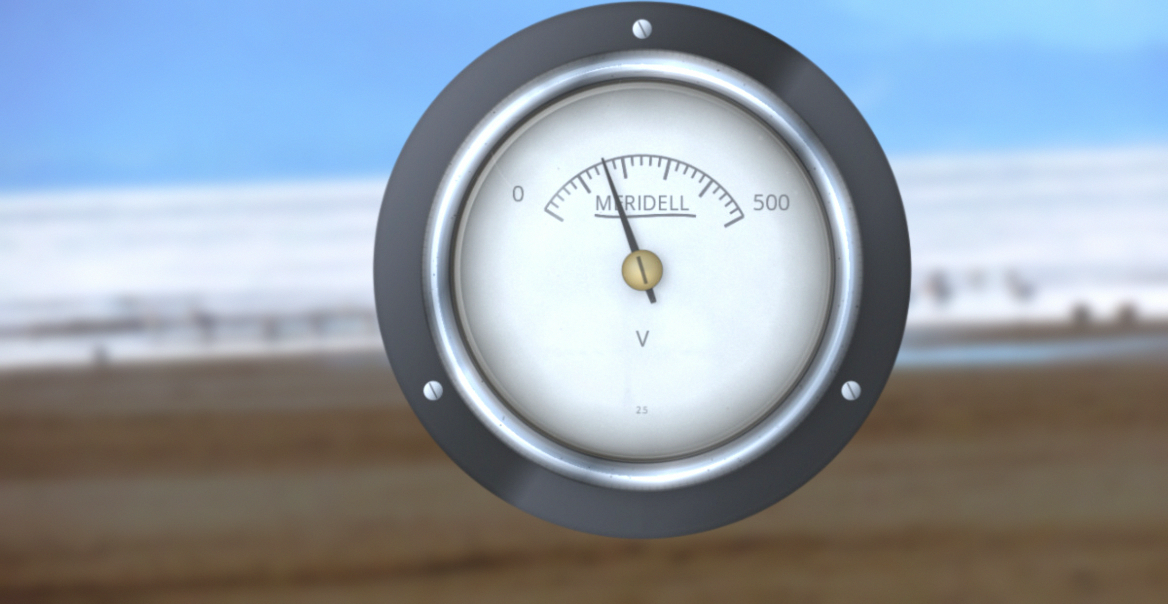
160,V
